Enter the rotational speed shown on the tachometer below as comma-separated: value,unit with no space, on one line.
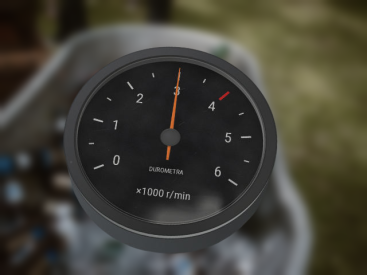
3000,rpm
